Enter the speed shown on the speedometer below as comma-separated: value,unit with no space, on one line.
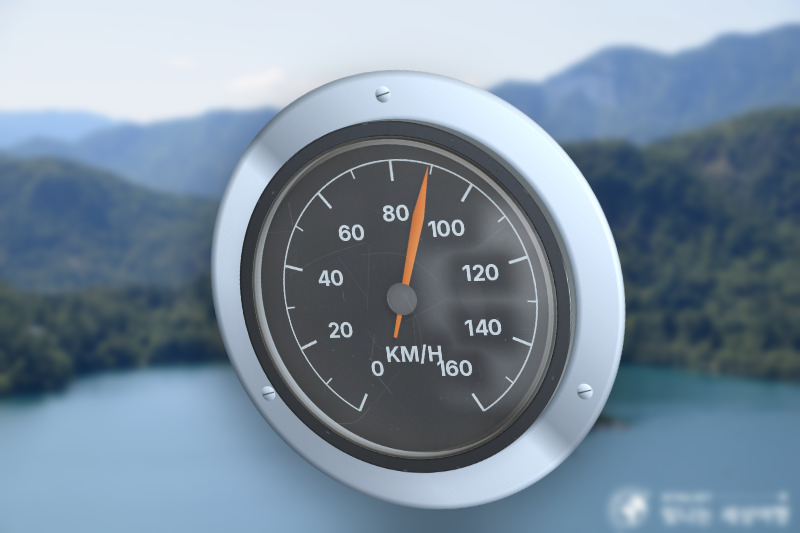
90,km/h
